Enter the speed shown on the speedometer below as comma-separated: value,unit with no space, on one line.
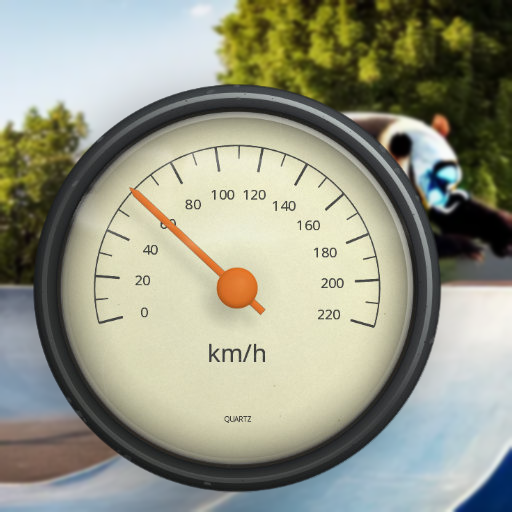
60,km/h
